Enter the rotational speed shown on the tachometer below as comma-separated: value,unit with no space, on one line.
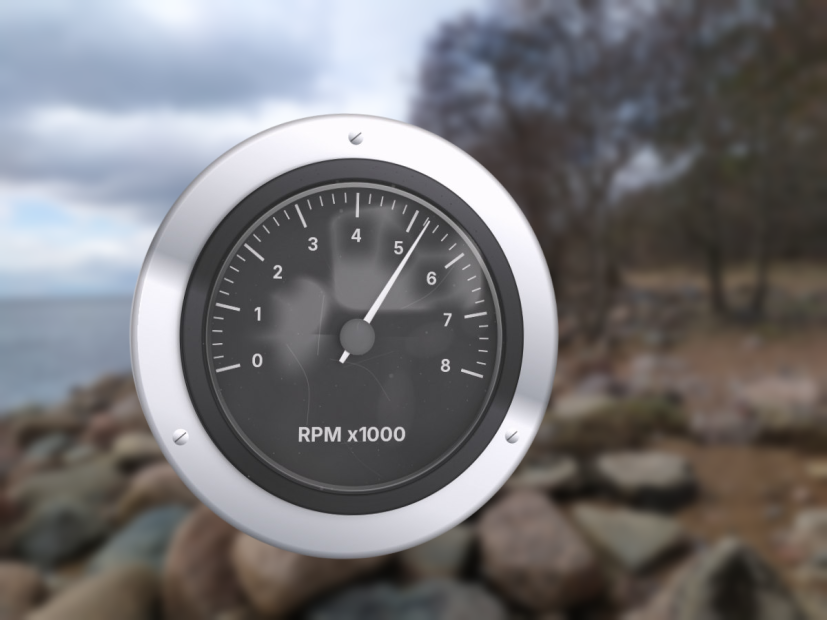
5200,rpm
